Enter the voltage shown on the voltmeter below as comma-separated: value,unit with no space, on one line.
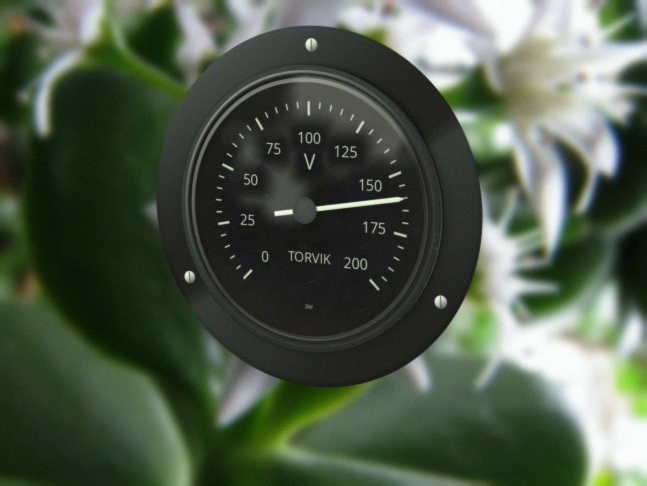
160,V
